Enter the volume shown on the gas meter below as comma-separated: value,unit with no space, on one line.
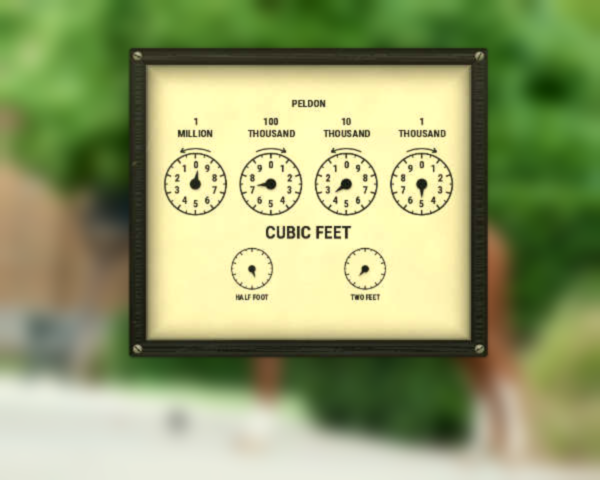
973500,ft³
